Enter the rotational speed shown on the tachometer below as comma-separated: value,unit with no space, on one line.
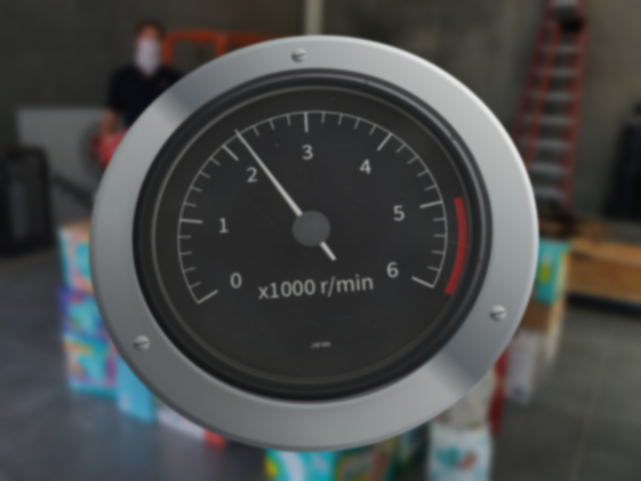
2200,rpm
